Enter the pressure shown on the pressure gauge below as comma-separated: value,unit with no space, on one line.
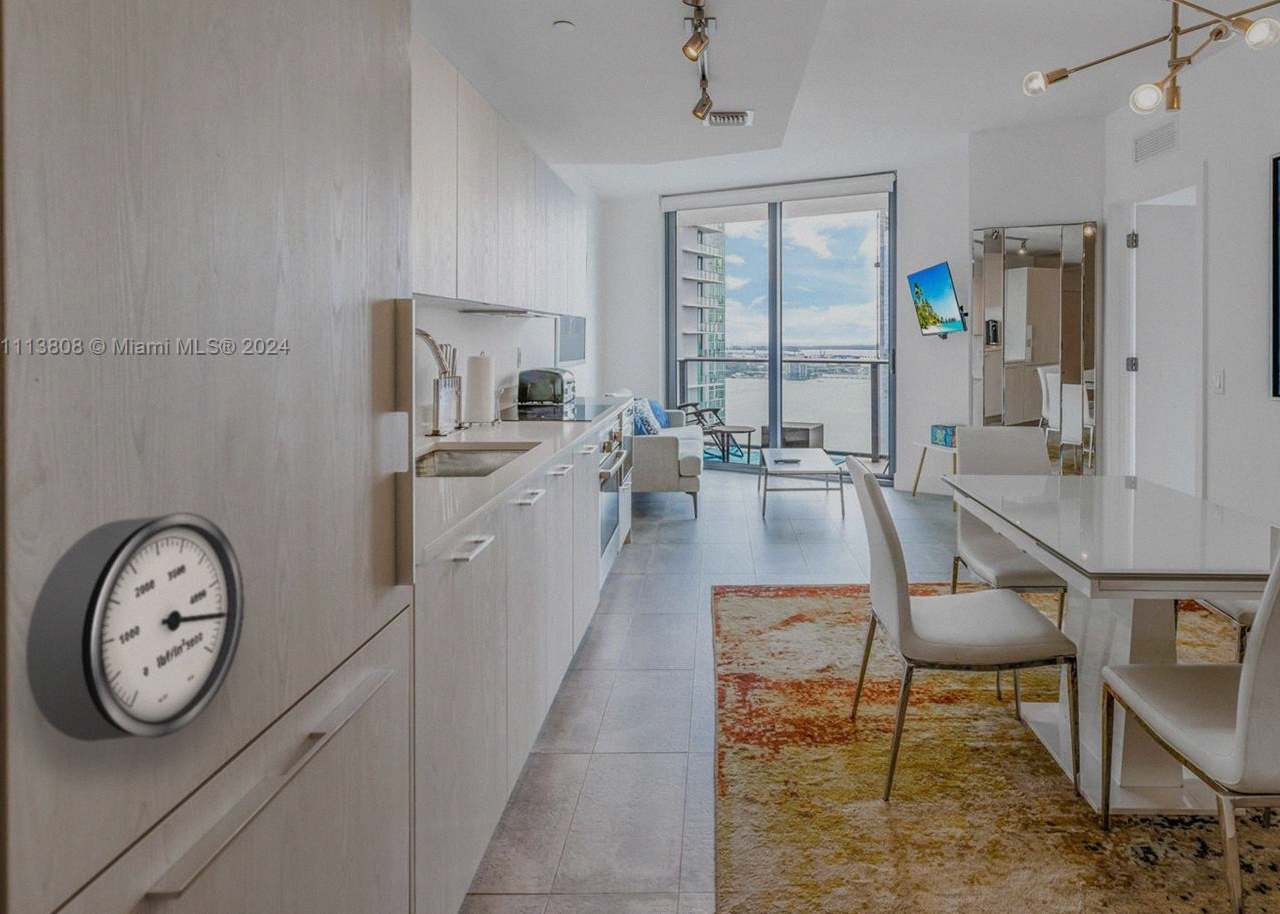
4500,psi
